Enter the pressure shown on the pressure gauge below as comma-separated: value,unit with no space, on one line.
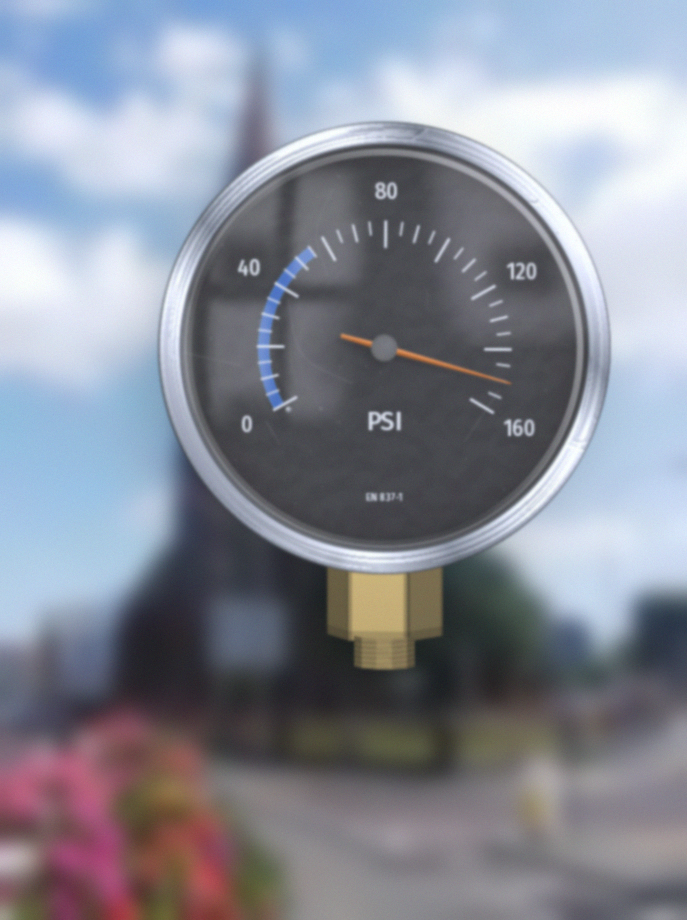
150,psi
